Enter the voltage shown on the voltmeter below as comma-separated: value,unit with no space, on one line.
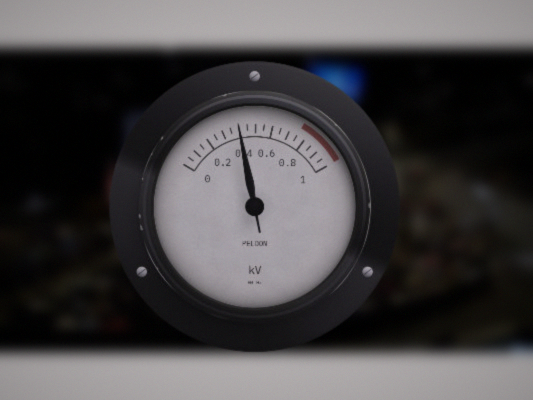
0.4,kV
